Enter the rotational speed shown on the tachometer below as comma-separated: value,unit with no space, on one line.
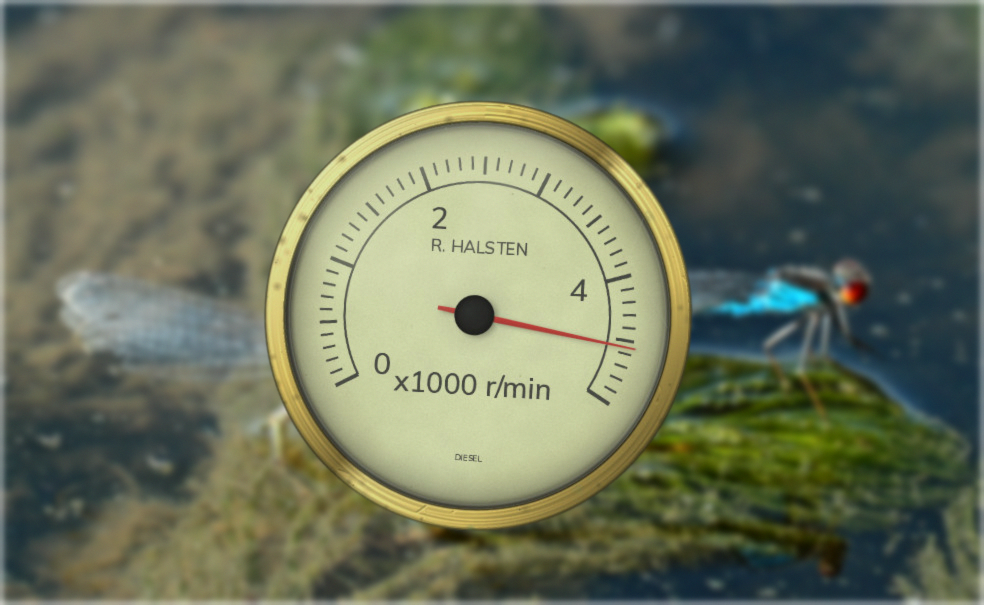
4550,rpm
